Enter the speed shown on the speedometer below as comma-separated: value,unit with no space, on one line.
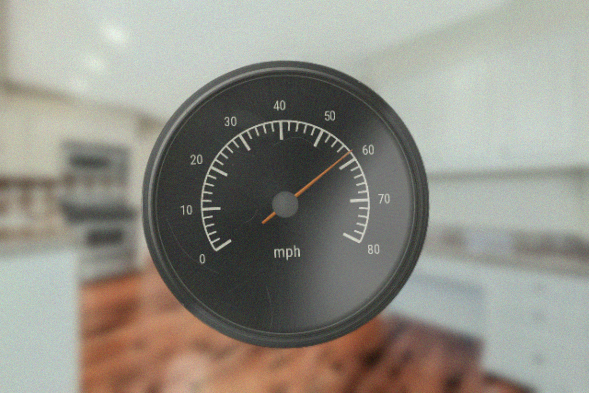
58,mph
